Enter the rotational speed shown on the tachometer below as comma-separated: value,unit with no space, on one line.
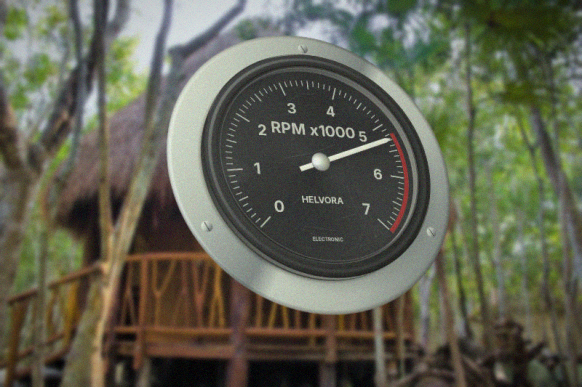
5300,rpm
